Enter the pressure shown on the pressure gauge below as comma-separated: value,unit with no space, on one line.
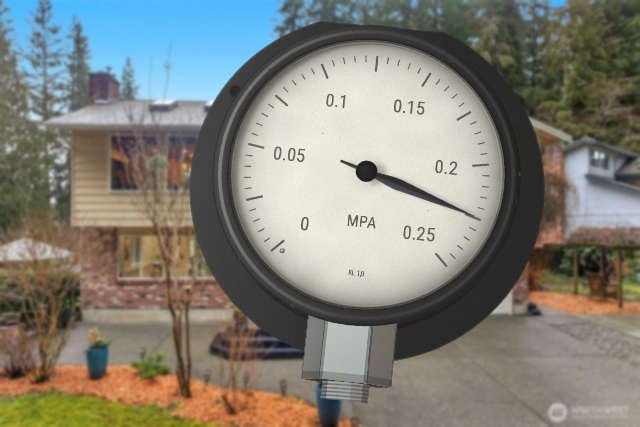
0.225,MPa
